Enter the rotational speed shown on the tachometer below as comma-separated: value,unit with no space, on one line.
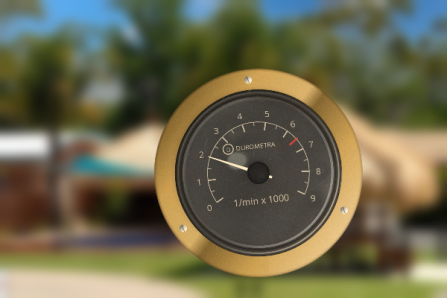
2000,rpm
